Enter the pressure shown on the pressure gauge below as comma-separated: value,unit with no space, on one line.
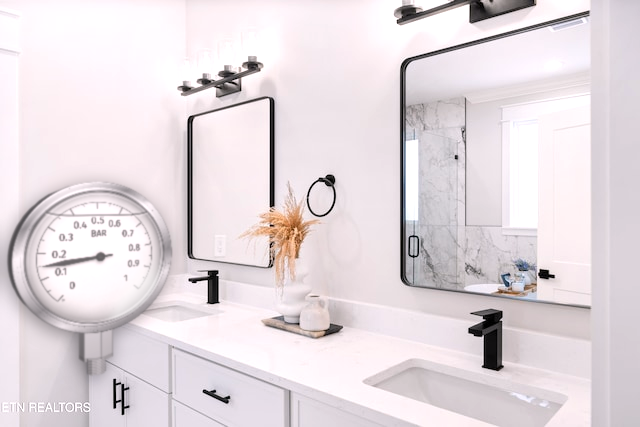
0.15,bar
